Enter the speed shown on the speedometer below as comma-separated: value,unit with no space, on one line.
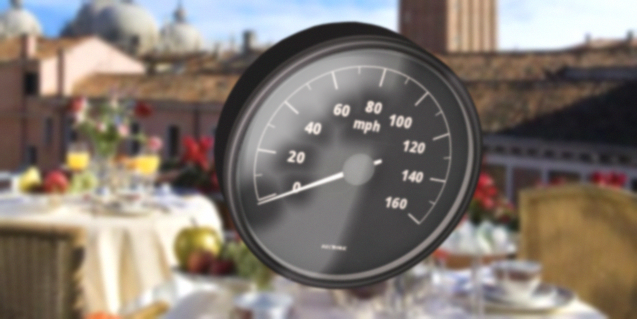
0,mph
